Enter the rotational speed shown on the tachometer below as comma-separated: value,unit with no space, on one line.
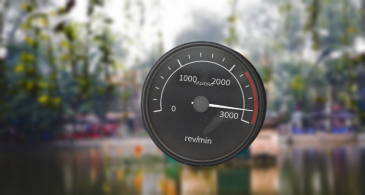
2800,rpm
